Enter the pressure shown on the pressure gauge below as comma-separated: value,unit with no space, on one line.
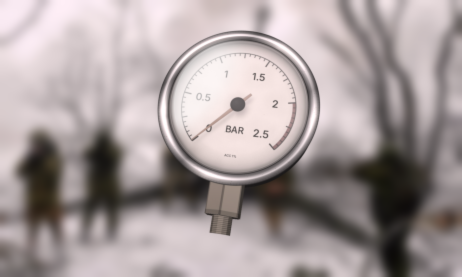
0,bar
